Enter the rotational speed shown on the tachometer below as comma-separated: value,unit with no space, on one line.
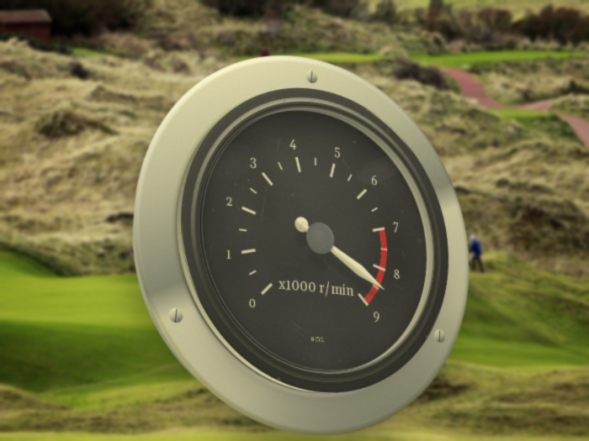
8500,rpm
